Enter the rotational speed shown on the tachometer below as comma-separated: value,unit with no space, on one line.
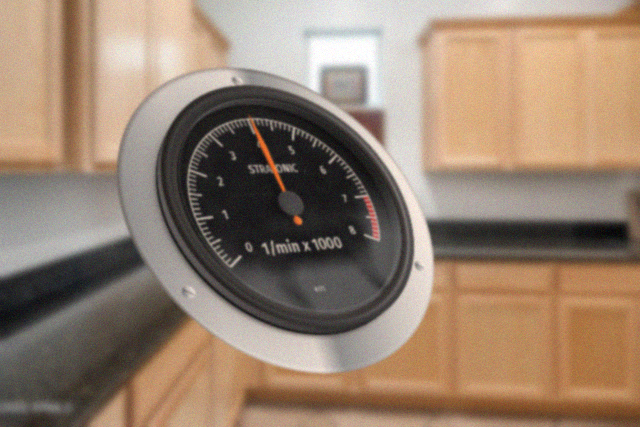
4000,rpm
